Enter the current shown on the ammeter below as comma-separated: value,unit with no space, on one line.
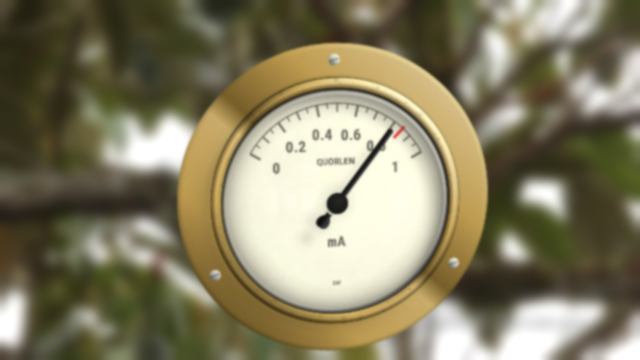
0.8,mA
